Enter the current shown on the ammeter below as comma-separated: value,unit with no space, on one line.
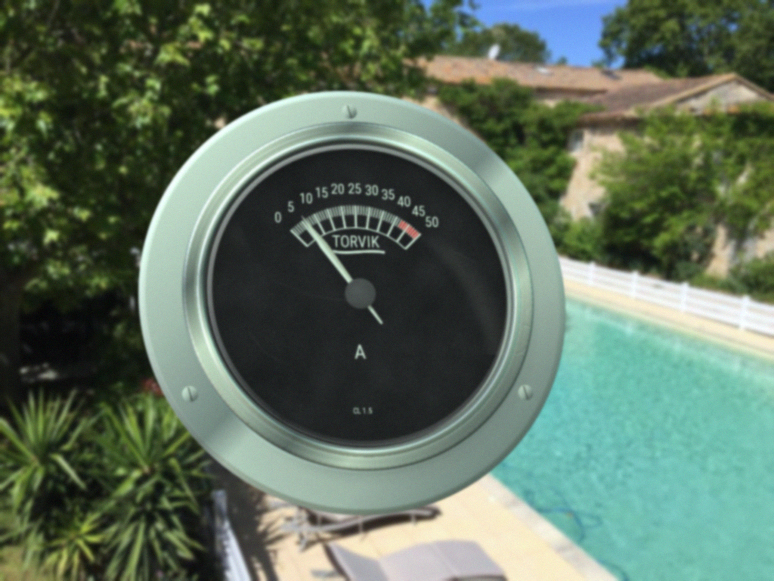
5,A
